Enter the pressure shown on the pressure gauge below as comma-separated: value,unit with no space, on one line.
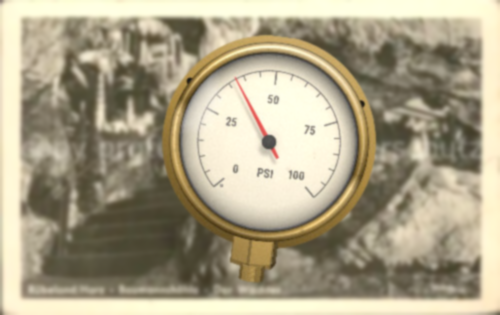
37.5,psi
